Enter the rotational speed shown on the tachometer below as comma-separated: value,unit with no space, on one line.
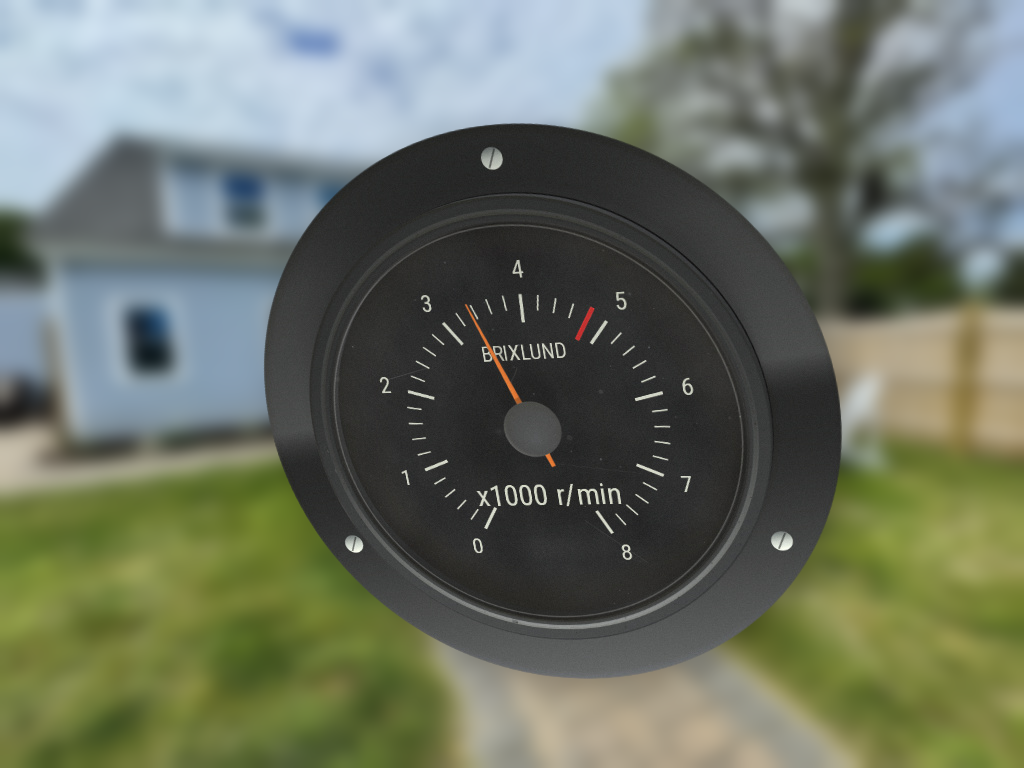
3400,rpm
